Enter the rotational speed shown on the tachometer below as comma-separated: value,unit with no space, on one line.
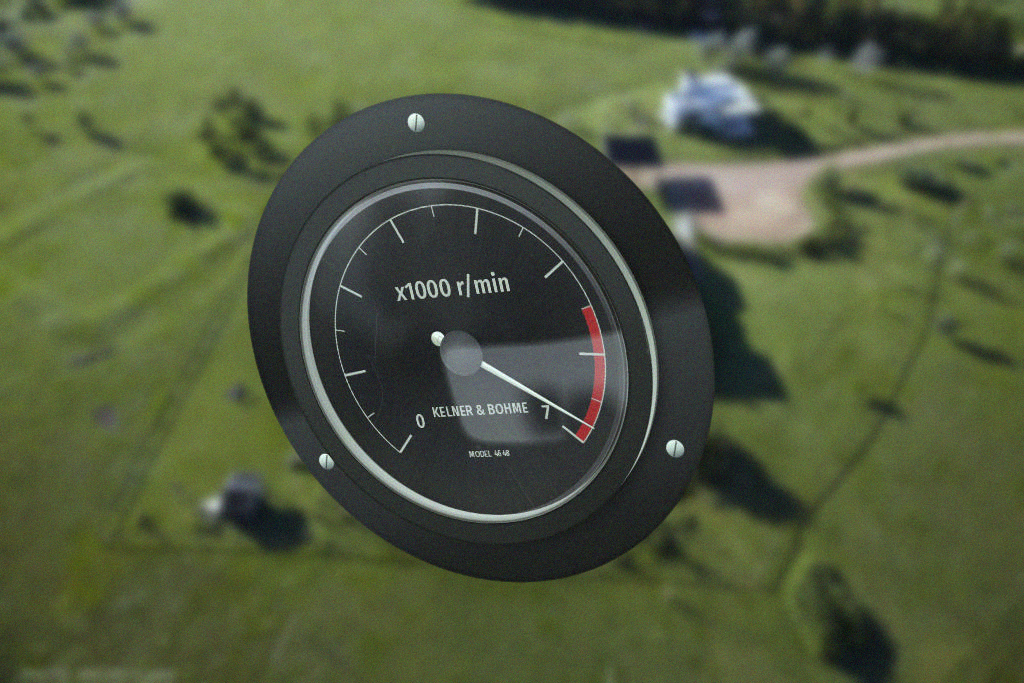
6750,rpm
